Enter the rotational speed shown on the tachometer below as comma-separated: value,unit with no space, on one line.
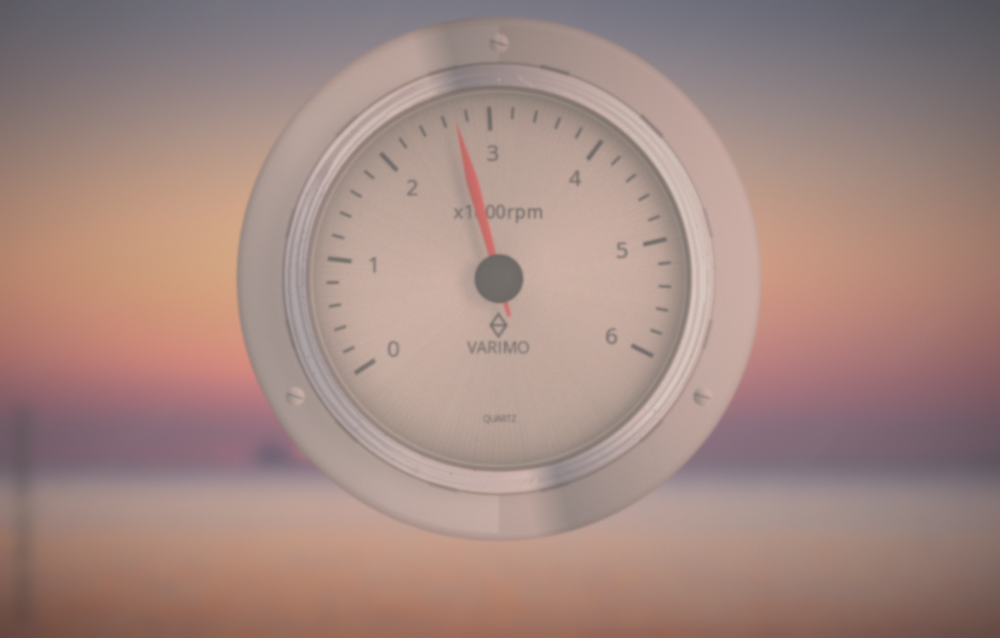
2700,rpm
